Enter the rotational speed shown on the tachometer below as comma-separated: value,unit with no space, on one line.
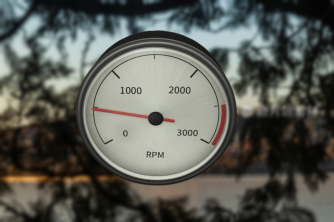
500,rpm
